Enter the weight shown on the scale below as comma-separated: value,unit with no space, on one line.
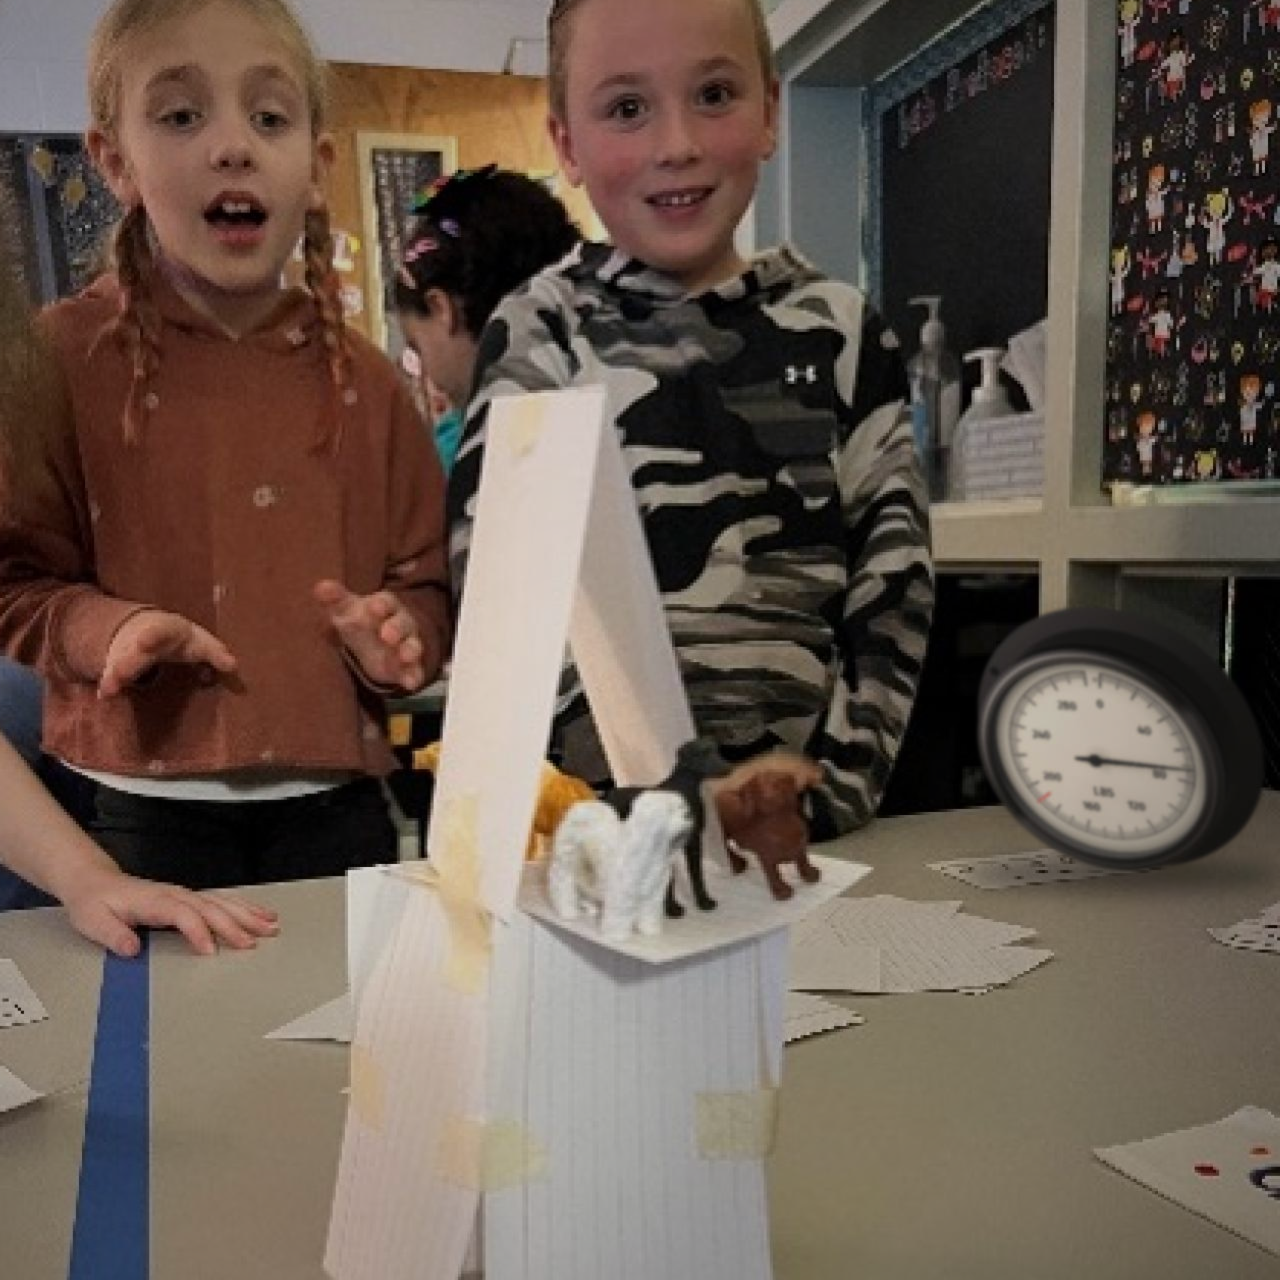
70,lb
